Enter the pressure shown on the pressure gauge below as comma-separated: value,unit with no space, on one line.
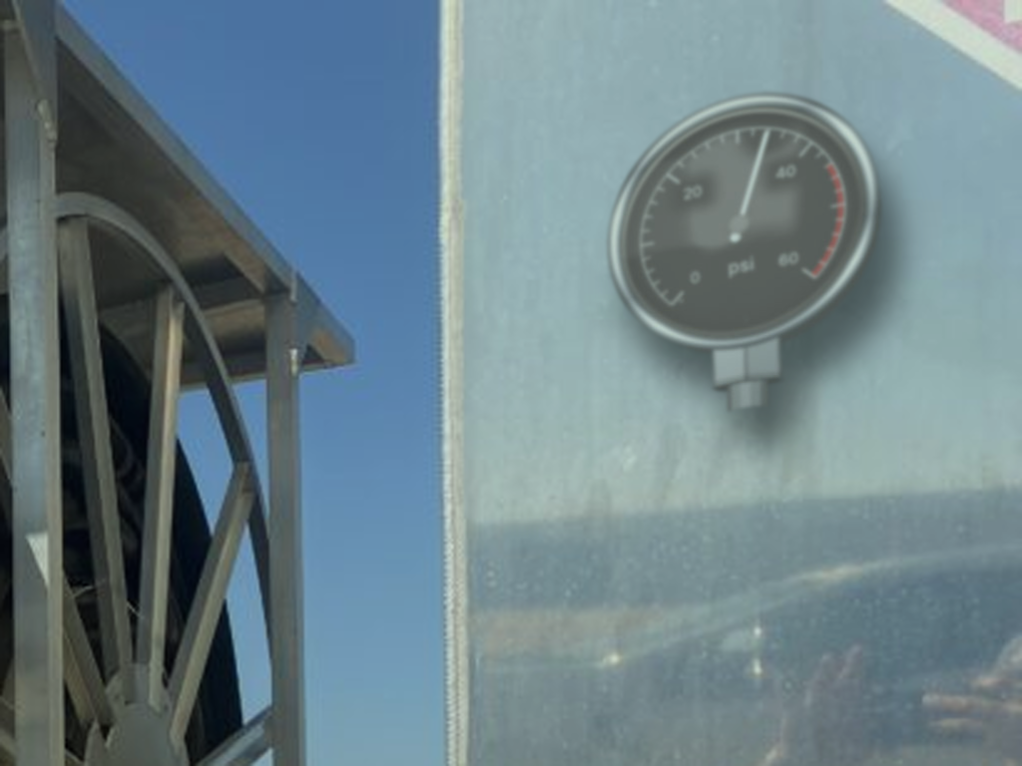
34,psi
